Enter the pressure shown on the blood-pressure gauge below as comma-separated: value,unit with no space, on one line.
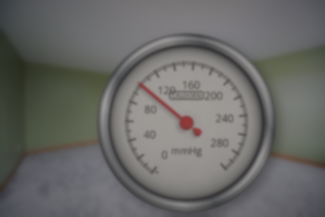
100,mmHg
